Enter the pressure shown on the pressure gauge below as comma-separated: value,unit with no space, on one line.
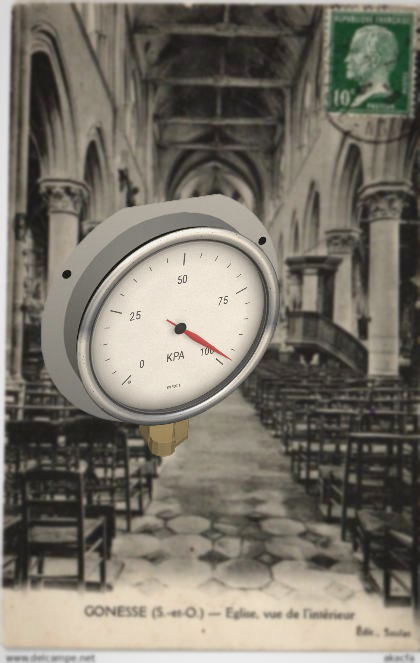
97.5,kPa
